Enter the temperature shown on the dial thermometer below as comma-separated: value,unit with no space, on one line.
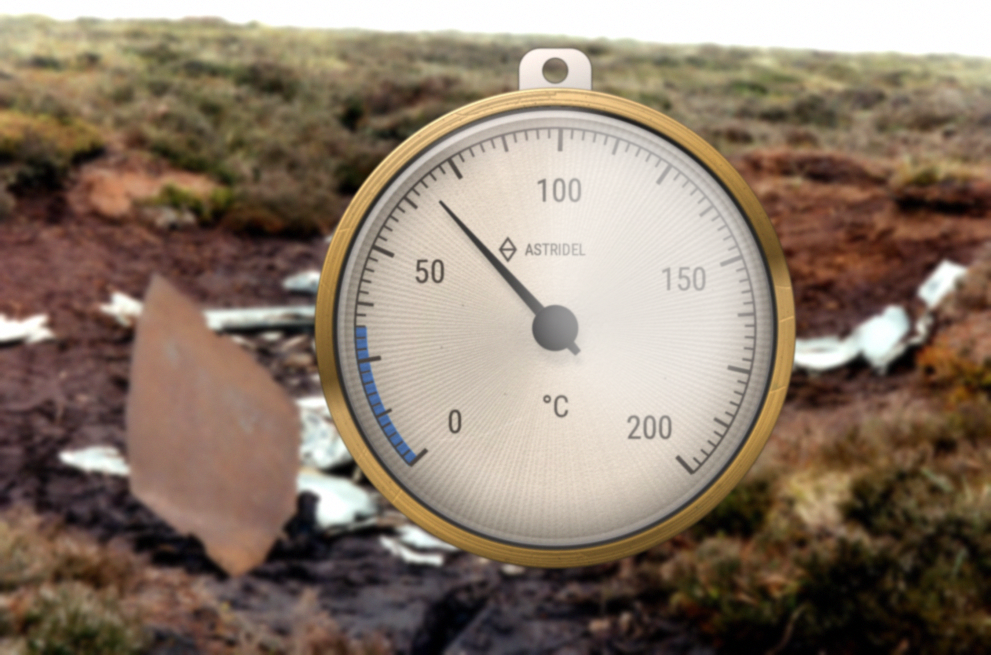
67.5,°C
